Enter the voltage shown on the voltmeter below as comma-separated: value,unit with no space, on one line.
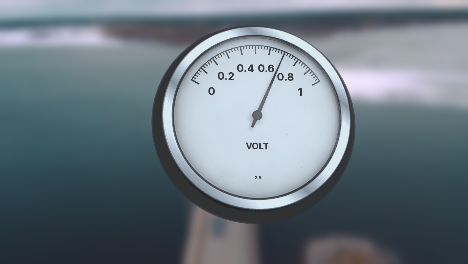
0.7,V
